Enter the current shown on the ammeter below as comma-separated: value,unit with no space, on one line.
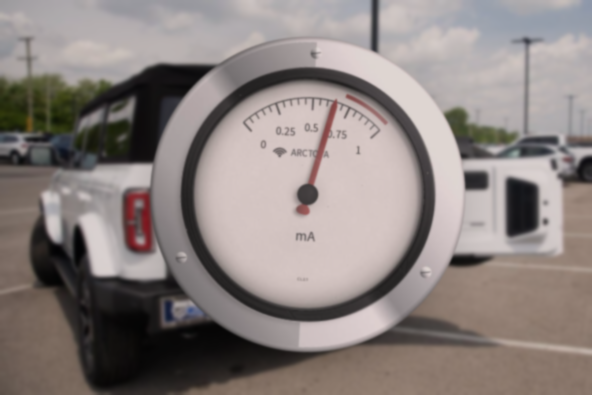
0.65,mA
